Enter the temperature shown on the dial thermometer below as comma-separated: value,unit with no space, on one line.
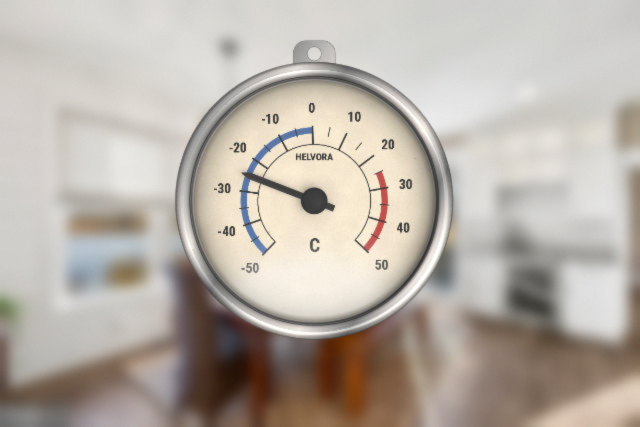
-25,°C
